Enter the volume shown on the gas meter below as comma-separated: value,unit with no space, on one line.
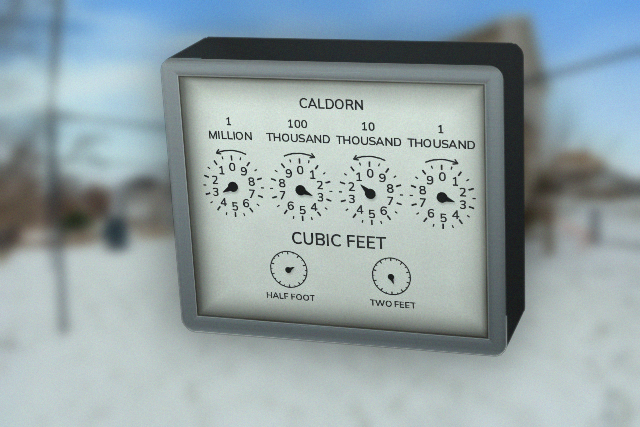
331300,ft³
